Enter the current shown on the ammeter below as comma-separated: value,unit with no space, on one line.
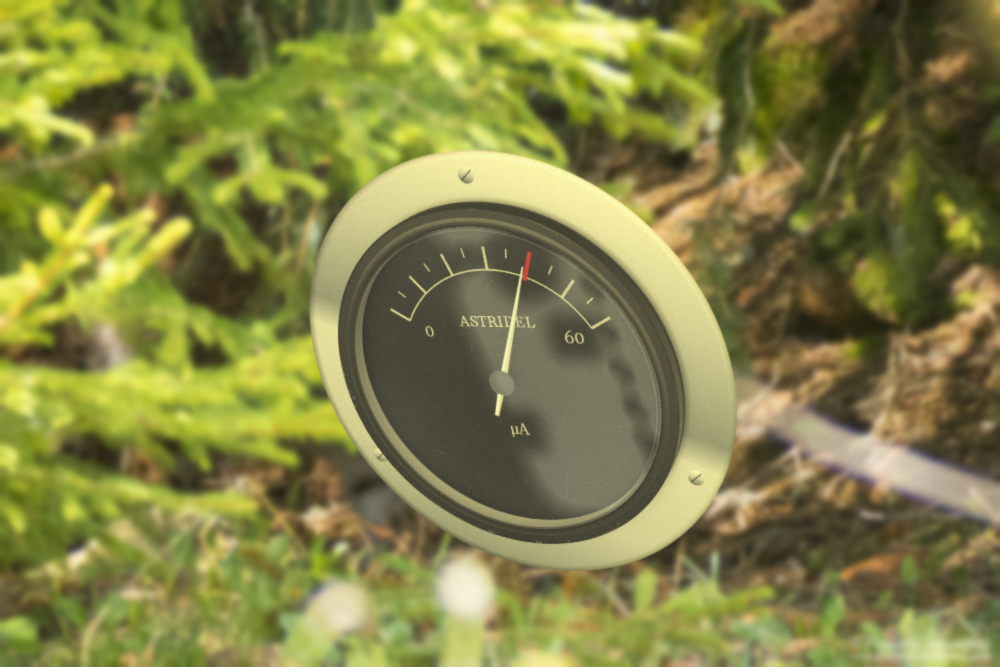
40,µA
